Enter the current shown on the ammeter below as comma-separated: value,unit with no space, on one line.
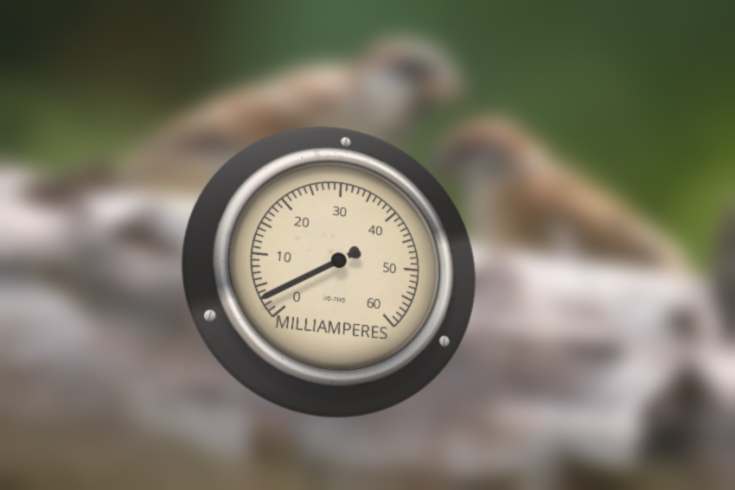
3,mA
